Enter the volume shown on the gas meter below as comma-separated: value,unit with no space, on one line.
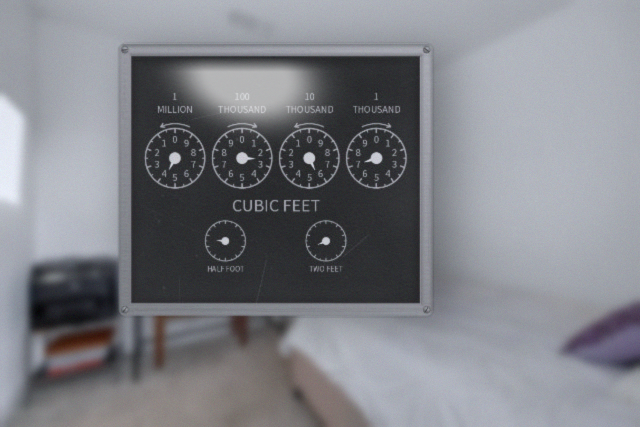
425700,ft³
